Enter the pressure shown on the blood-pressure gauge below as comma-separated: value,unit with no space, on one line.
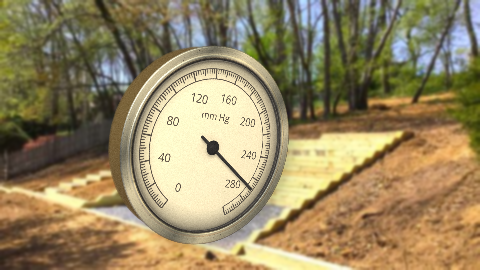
270,mmHg
